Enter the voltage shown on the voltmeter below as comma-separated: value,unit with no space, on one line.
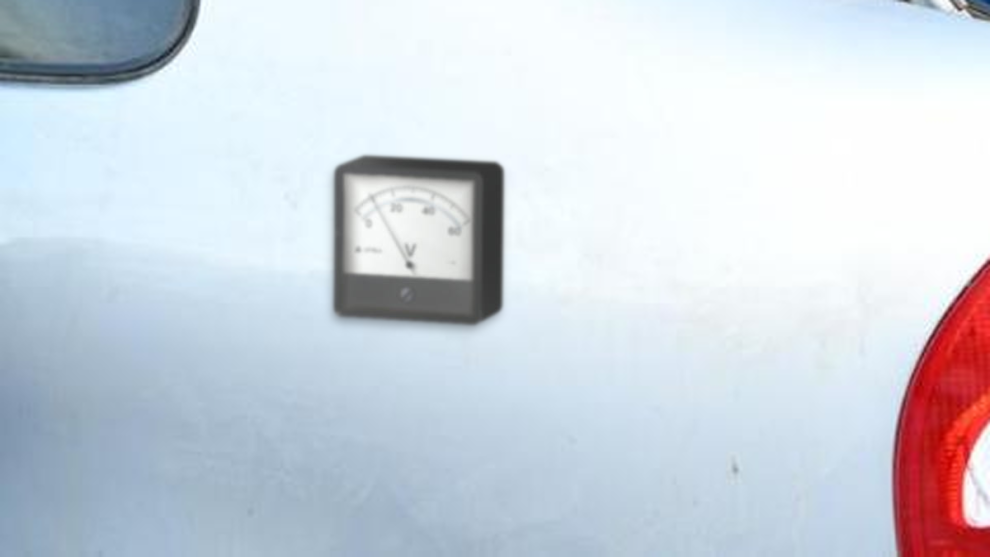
10,V
